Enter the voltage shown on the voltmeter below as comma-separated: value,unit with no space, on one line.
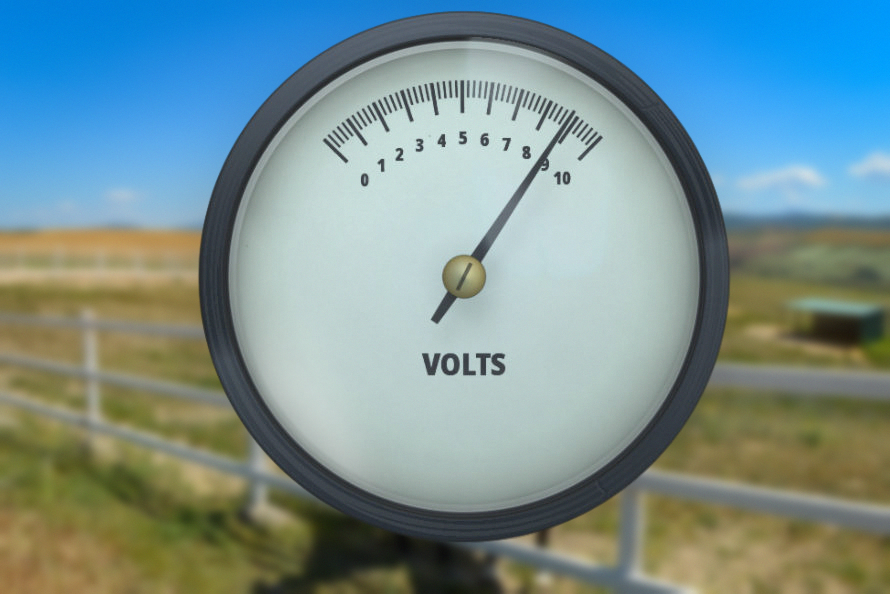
8.8,V
